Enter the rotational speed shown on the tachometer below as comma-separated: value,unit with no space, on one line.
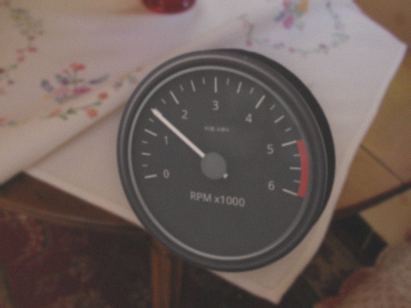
1500,rpm
